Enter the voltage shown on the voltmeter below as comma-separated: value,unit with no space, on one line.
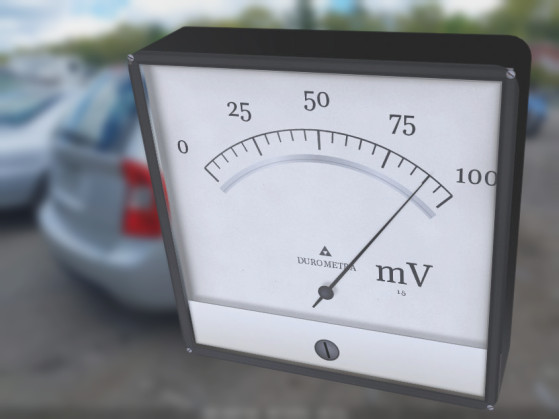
90,mV
